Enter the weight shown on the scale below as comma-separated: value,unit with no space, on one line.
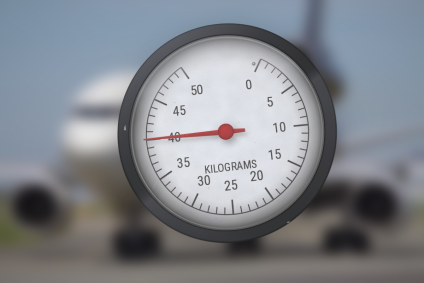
40,kg
